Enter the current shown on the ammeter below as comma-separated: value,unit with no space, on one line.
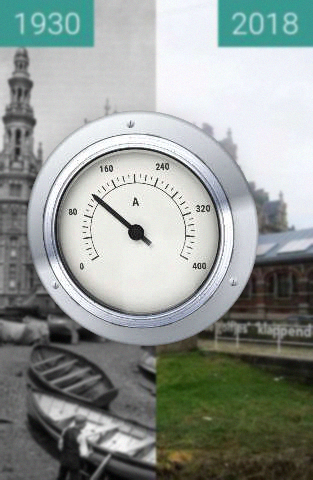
120,A
